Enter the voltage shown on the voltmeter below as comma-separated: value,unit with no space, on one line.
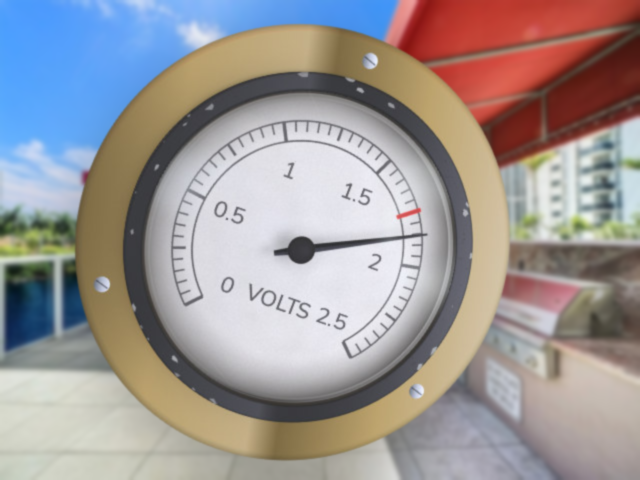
1.85,V
